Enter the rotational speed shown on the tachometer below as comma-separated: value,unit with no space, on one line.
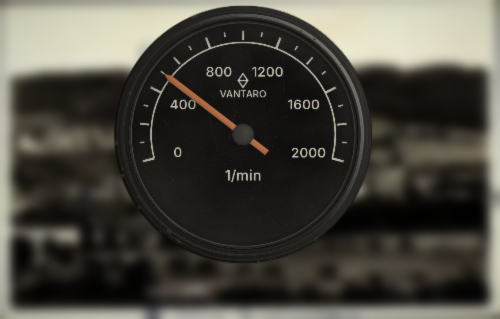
500,rpm
